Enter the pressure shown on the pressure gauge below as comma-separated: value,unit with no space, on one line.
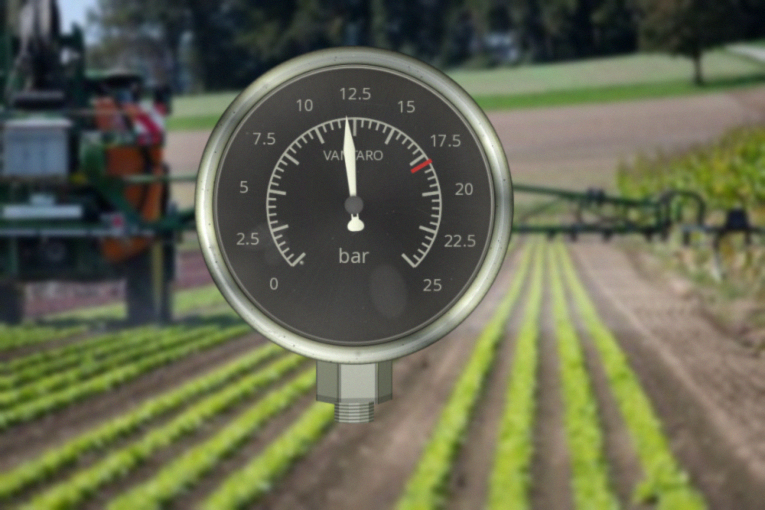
12,bar
